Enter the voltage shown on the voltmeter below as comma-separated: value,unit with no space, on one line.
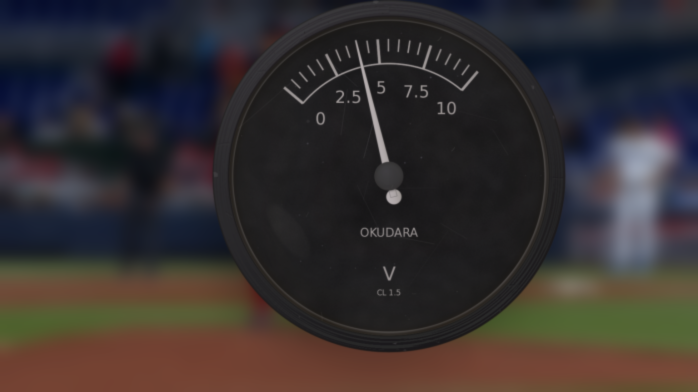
4,V
